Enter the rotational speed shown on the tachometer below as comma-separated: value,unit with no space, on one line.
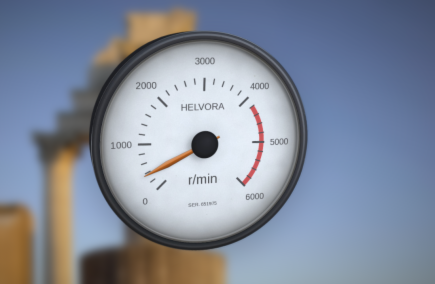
400,rpm
